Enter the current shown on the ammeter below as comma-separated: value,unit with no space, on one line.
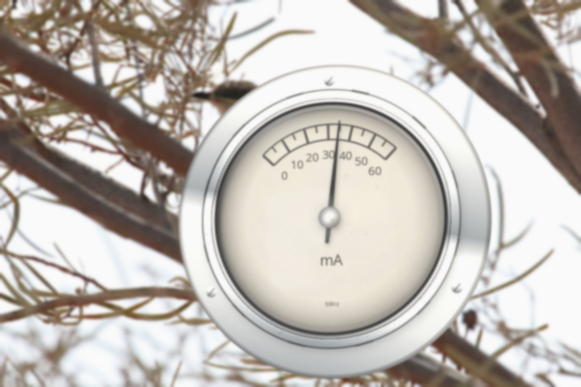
35,mA
